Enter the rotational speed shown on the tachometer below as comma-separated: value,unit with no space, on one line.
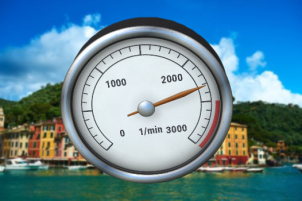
2300,rpm
